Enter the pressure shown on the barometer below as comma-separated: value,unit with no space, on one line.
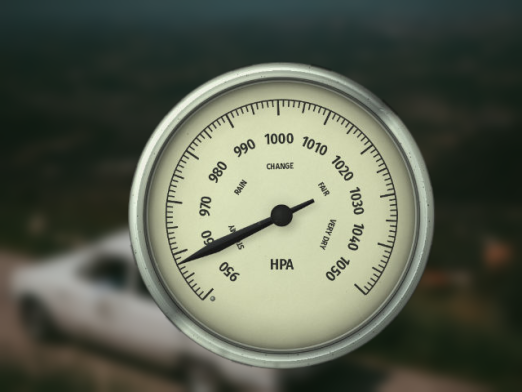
958,hPa
